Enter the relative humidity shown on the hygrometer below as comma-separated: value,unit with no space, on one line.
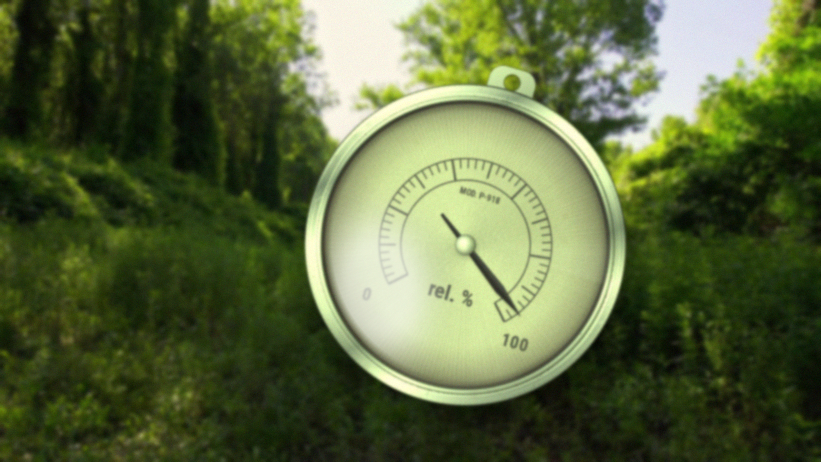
96,%
